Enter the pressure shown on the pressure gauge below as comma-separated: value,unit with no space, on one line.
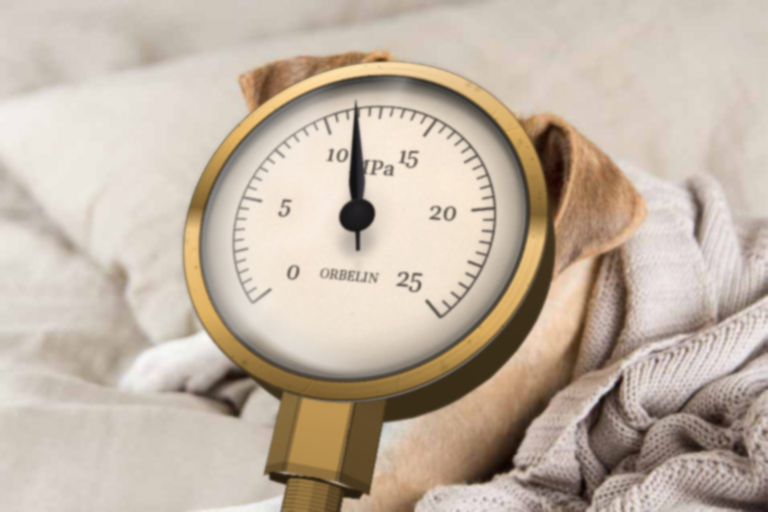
11.5,MPa
